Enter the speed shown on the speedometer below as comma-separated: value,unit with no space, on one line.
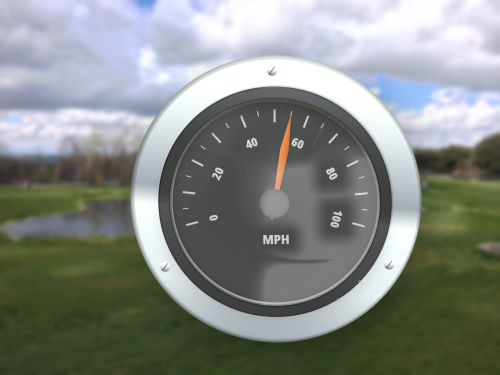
55,mph
